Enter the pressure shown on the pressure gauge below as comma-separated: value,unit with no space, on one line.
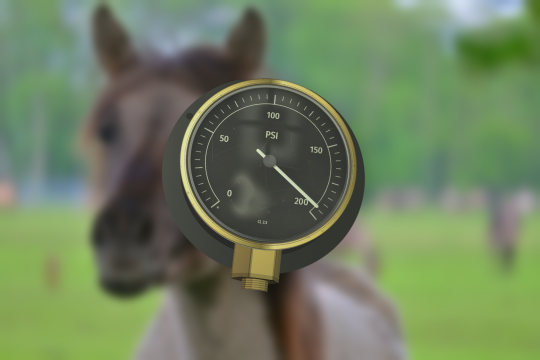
195,psi
